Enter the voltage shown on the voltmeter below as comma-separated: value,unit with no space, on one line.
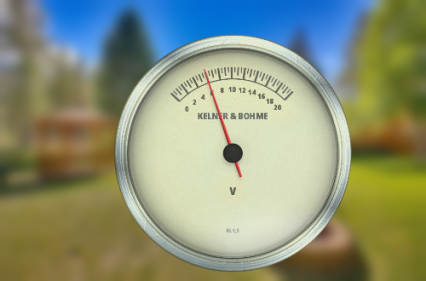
6,V
